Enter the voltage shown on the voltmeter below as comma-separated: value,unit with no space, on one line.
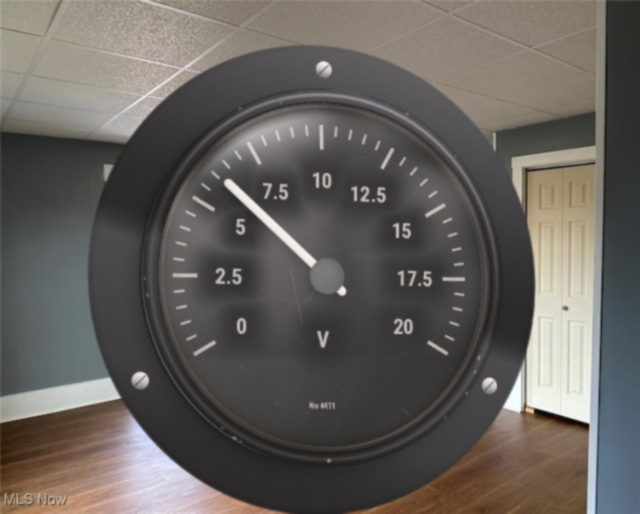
6,V
